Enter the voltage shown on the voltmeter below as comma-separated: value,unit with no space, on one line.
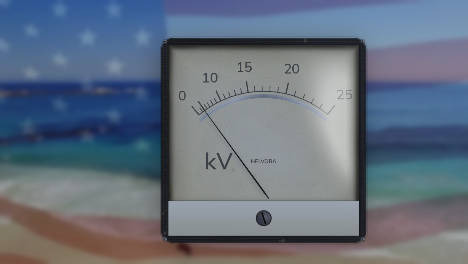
5,kV
